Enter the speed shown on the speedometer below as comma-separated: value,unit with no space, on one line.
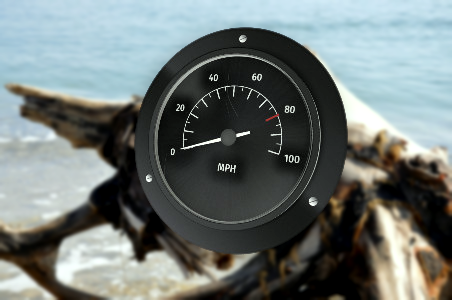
0,mph
